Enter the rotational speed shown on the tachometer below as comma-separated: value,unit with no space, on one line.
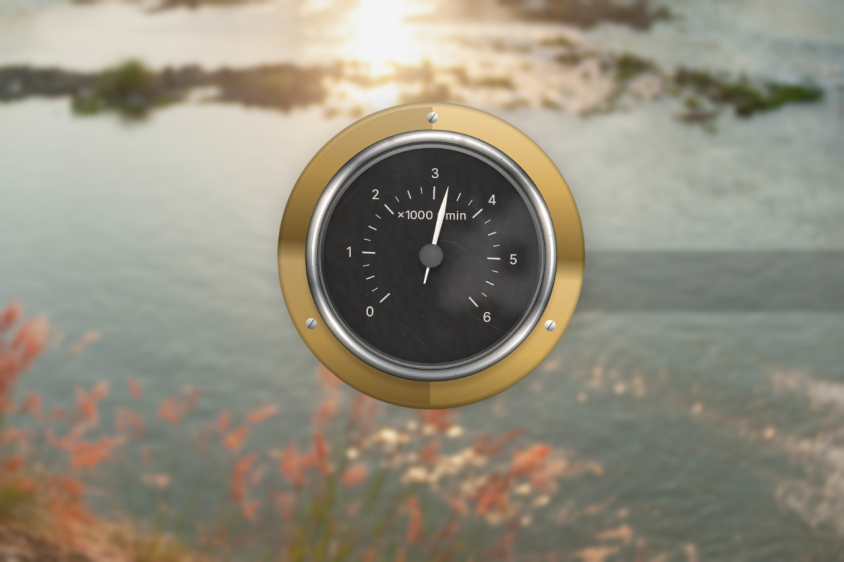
3250,rpm
